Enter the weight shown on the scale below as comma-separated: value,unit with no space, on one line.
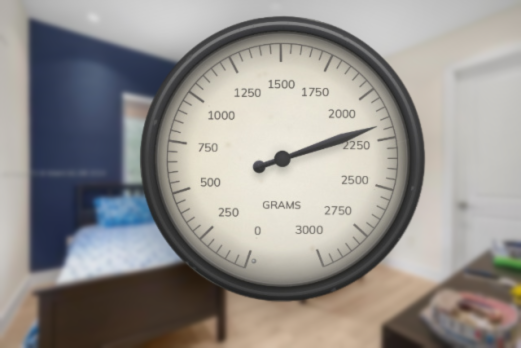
2175,g
